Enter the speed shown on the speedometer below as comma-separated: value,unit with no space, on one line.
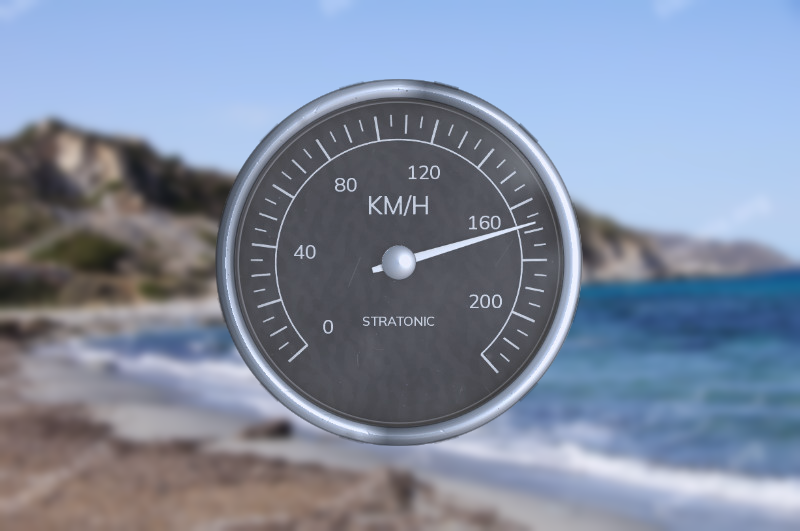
167.5,km/h
